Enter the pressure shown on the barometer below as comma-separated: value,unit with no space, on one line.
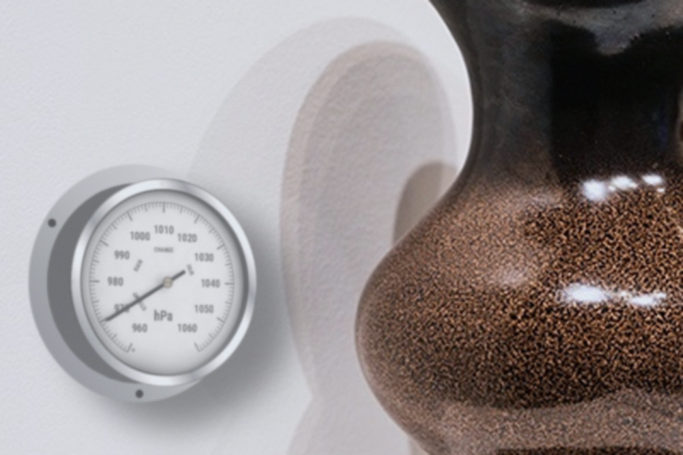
970,hPa
